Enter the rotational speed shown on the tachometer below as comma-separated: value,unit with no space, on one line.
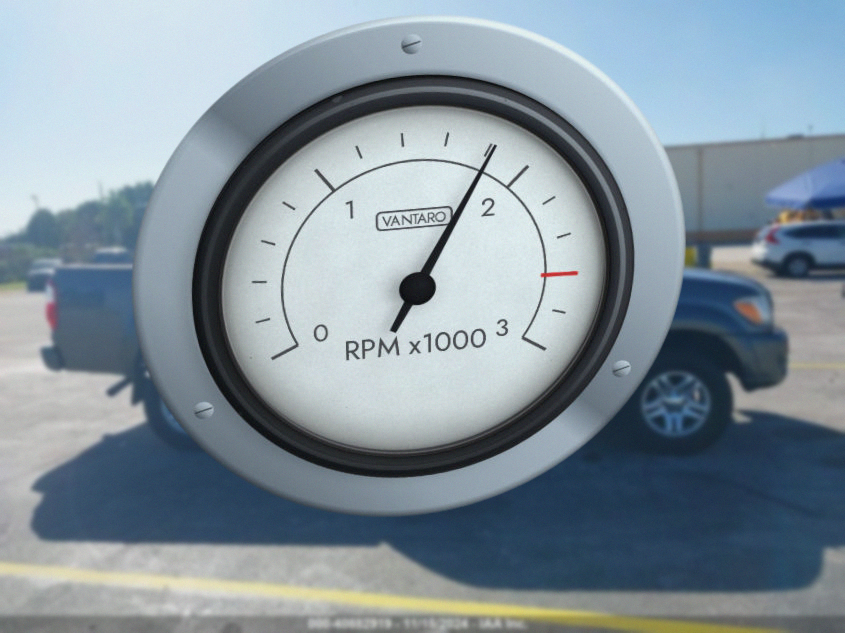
1800,rpm
